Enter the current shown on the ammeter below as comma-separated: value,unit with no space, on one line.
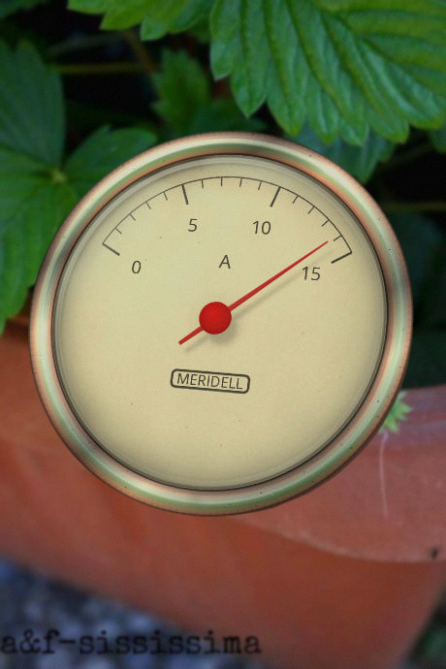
14,A
